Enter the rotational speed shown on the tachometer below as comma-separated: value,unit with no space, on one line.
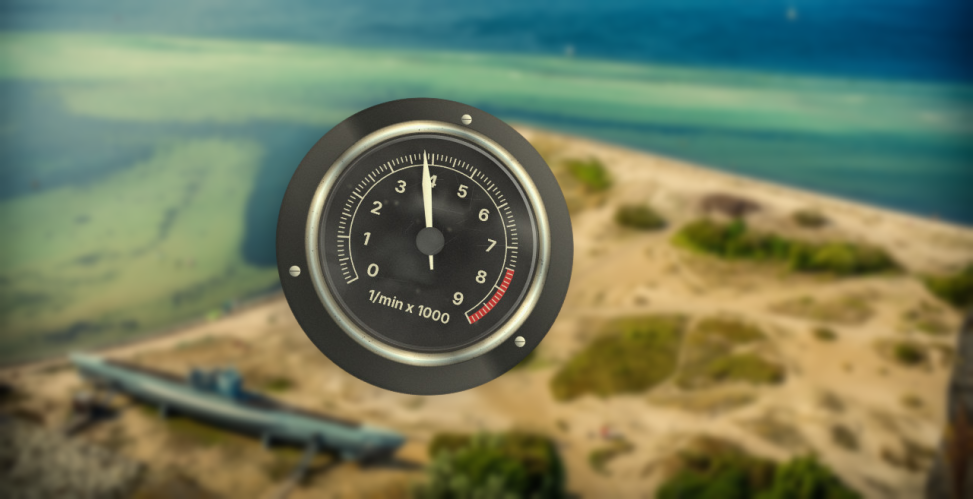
3800,rpm
